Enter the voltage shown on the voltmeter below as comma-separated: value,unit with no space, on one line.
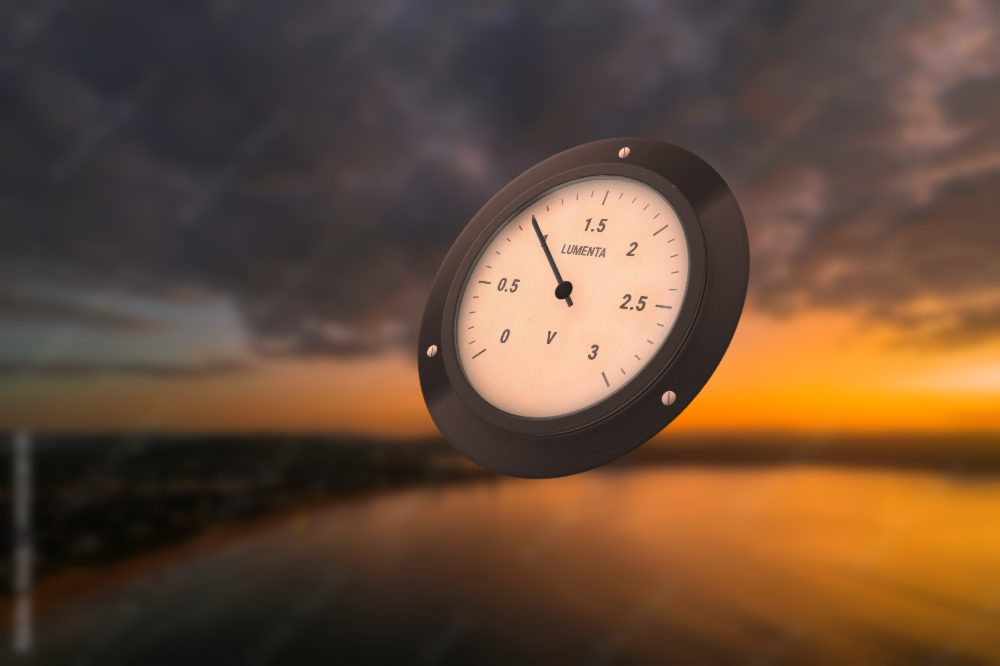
1,V
